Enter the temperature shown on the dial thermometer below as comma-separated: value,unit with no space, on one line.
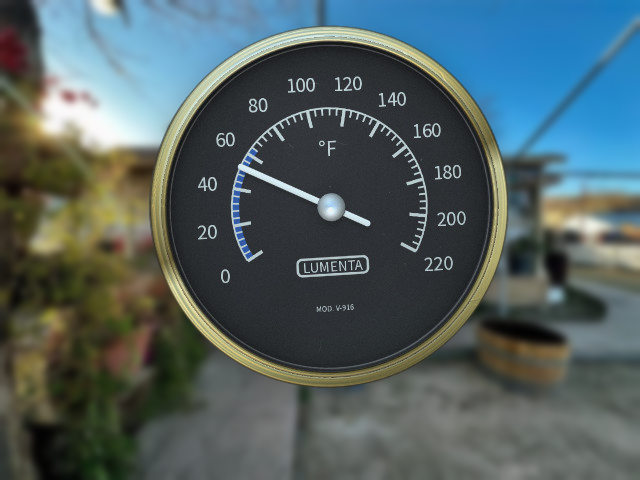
52,°F
